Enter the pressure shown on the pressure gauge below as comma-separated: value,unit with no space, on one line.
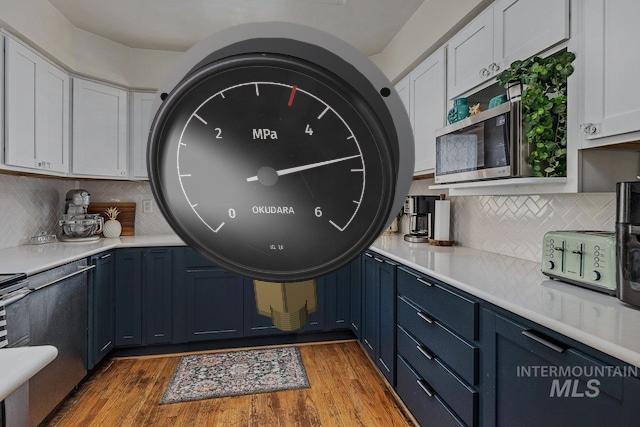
4.75,MPa
